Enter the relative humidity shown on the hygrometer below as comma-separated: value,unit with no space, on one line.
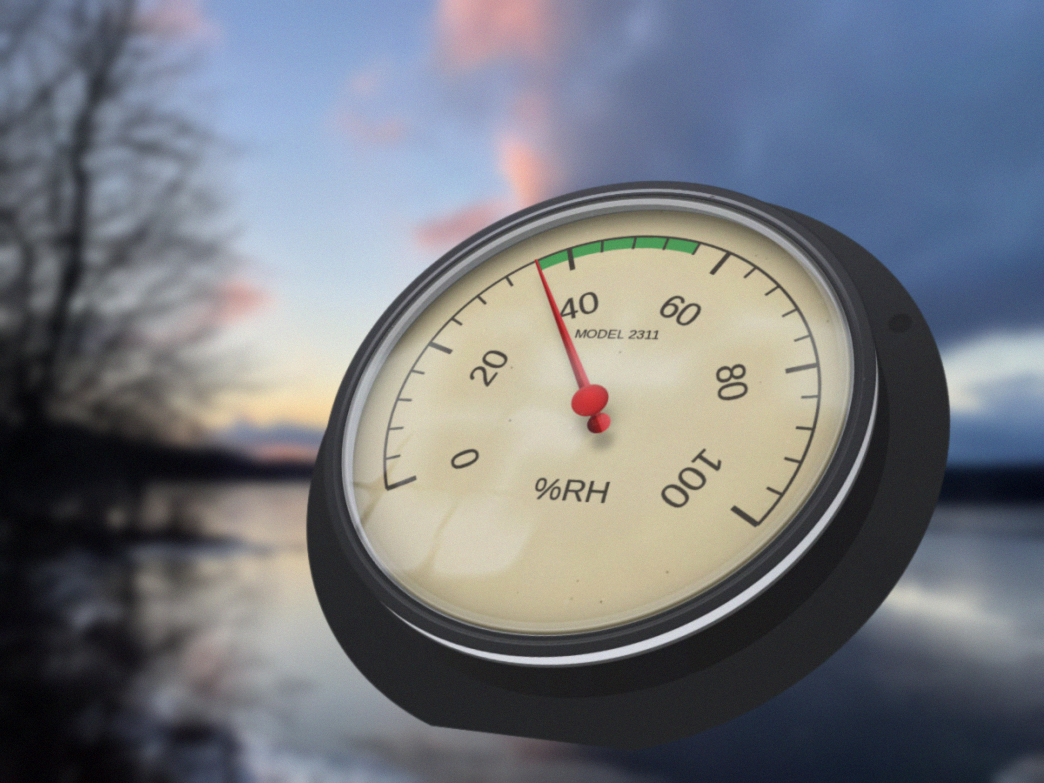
36,%
